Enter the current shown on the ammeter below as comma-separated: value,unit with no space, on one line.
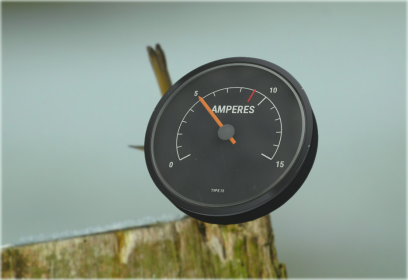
5,A
